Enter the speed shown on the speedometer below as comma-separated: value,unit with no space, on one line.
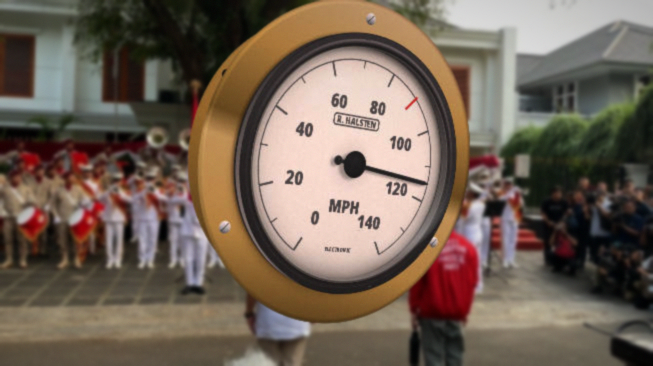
115,mph
